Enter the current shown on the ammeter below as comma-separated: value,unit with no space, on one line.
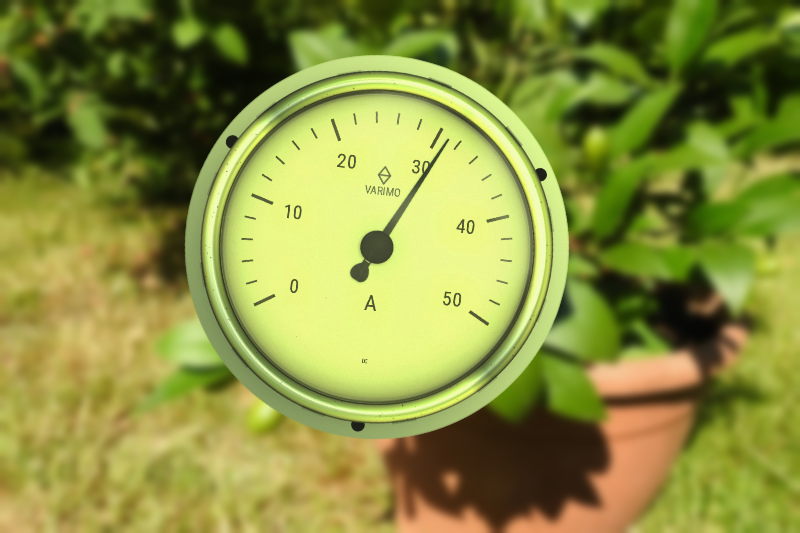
31,A
